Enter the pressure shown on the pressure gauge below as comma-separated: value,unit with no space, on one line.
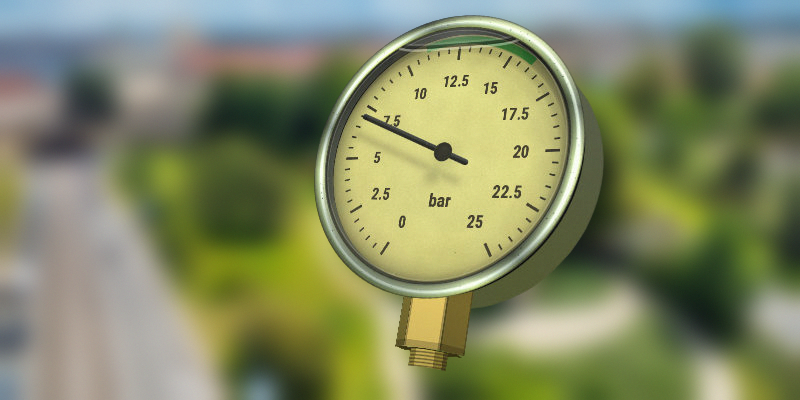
7,bar
